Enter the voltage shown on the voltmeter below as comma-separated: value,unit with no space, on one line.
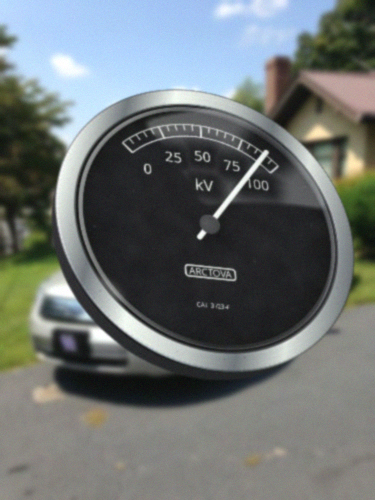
90,kV
